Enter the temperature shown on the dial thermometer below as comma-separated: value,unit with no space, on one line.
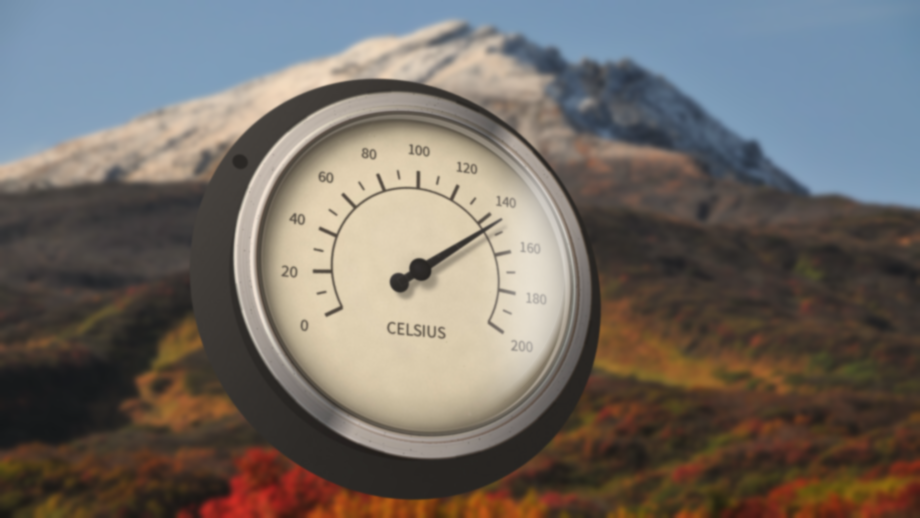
145,°C
